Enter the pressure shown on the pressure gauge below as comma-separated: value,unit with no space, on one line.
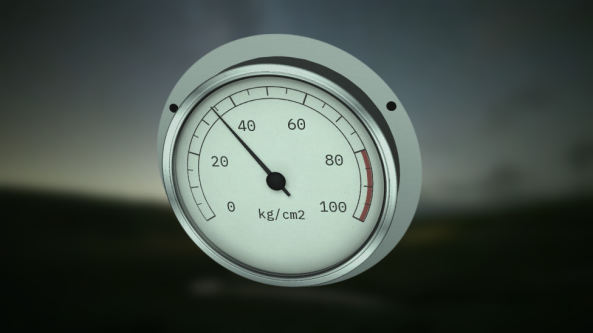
35,kg/cm²
